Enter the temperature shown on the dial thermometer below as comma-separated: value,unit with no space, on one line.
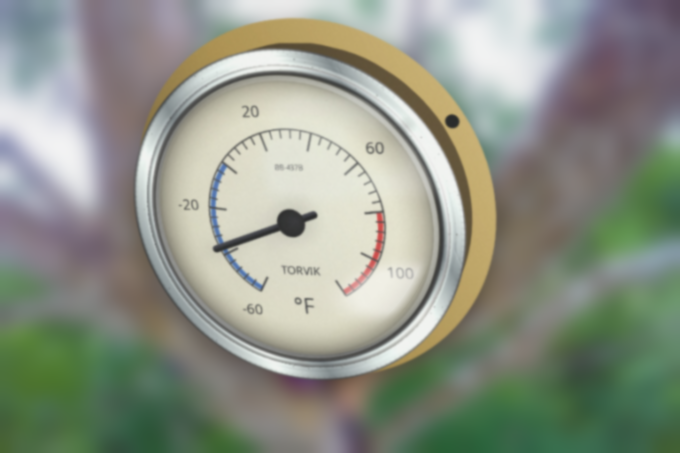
-36,°F
